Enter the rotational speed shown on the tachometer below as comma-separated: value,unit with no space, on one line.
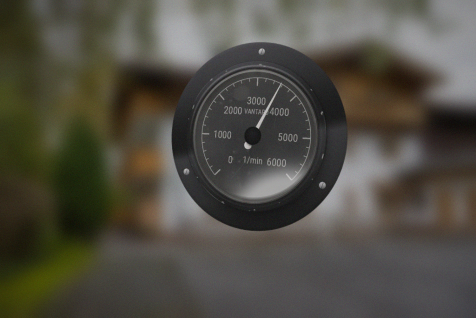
3600,rpm
